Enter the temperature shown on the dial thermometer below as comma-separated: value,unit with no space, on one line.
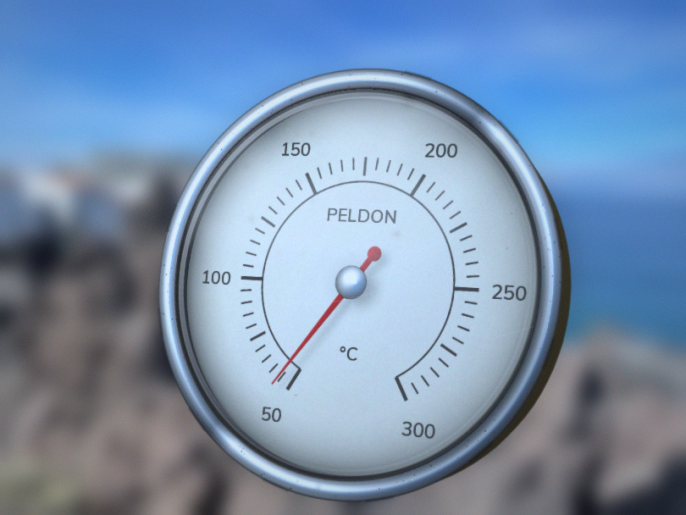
55,°C
